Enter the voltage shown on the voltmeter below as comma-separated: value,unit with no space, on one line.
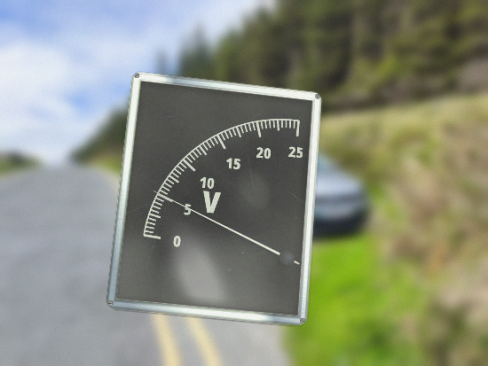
5,V
